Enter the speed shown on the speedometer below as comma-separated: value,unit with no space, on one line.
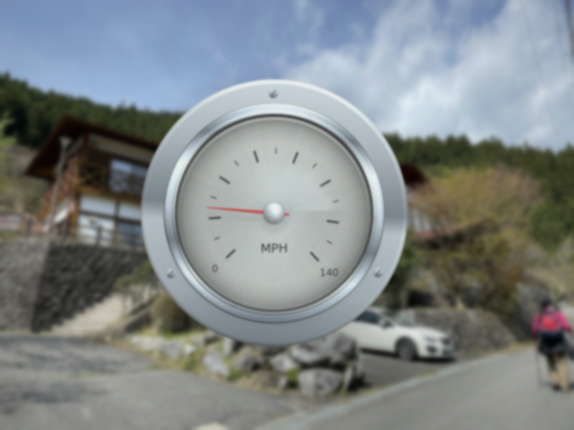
25,mph
